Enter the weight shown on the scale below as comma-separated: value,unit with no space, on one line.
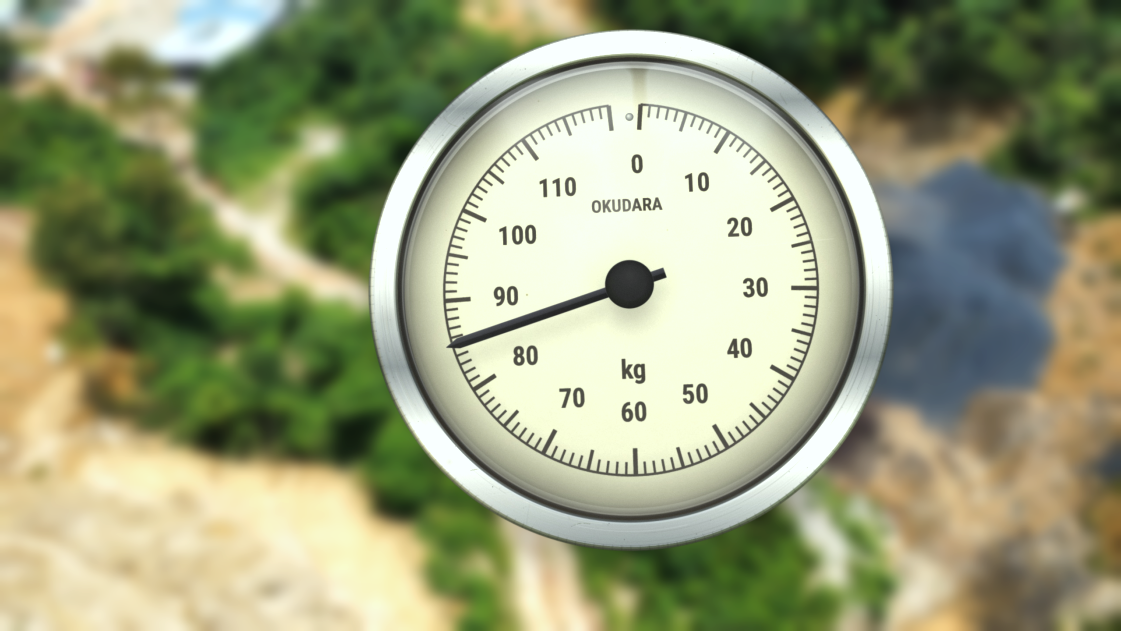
85,kg
